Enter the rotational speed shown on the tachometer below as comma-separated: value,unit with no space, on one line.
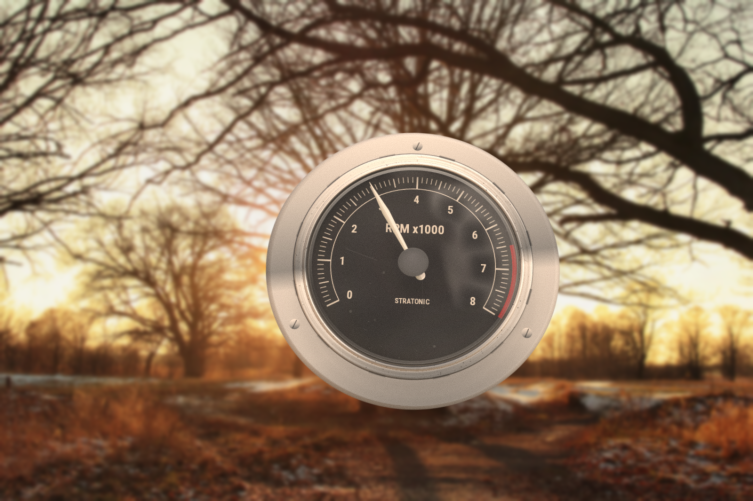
3000,rpm
